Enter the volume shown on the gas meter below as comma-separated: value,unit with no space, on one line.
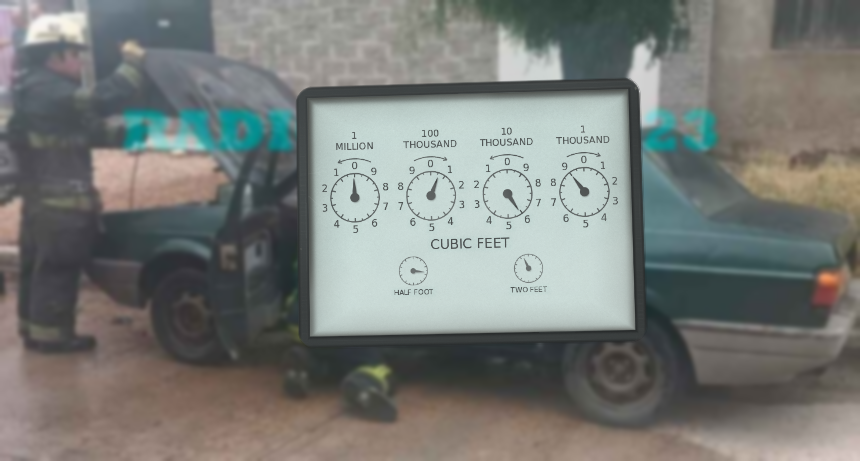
5900,ft³
